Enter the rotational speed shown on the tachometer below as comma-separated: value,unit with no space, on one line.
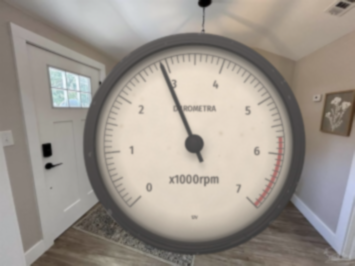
2900,rpm
